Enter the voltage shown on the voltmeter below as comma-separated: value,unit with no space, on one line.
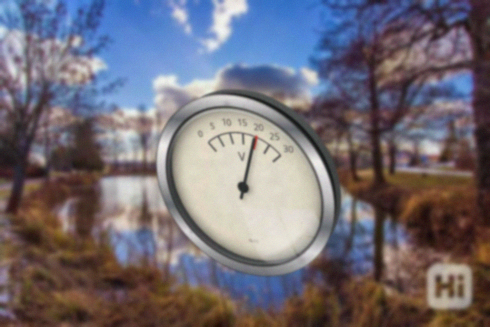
20,V
